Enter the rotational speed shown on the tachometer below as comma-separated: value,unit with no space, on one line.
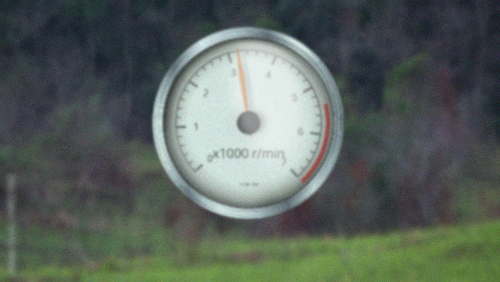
3200,rpm
